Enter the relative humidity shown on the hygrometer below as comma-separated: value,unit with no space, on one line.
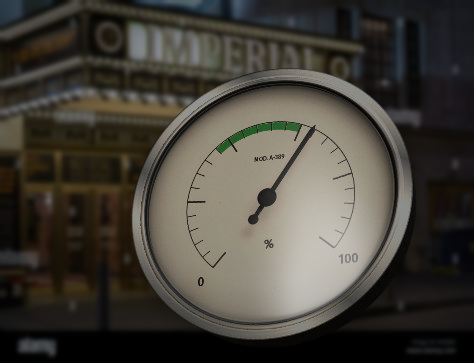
64,%
